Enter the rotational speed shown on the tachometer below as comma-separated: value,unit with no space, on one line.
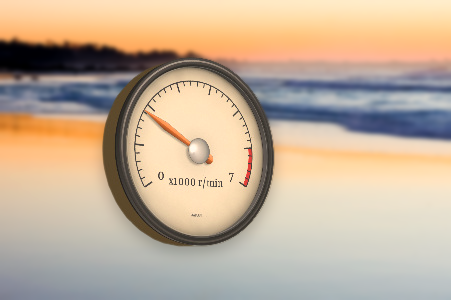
1800,rpm
